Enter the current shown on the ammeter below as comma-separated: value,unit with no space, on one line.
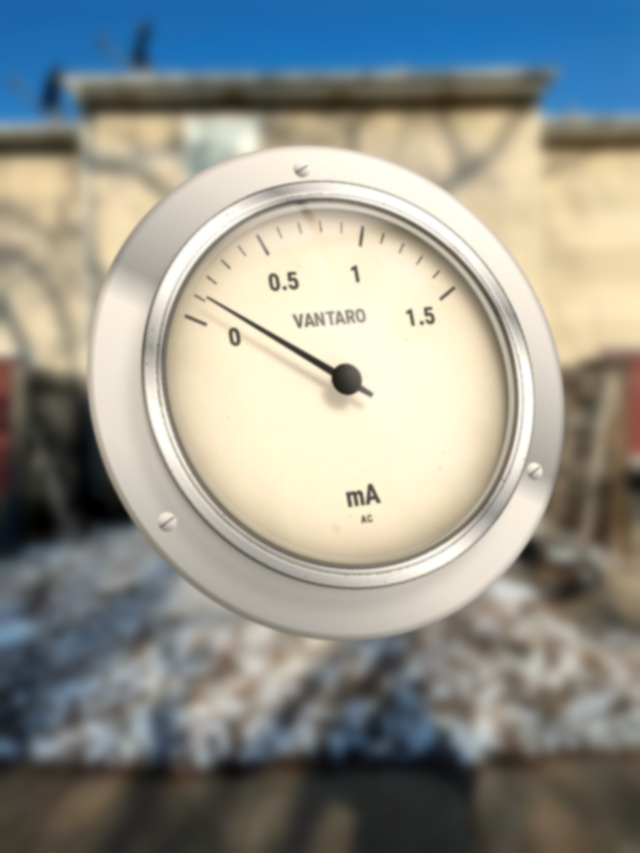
0.1,mA
